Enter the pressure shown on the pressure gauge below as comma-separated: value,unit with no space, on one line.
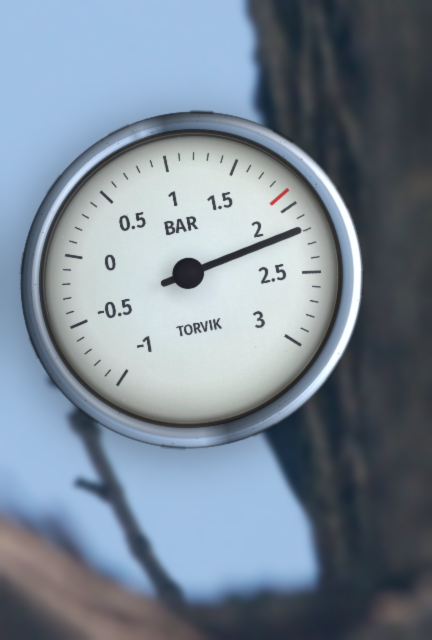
2.2,bar
